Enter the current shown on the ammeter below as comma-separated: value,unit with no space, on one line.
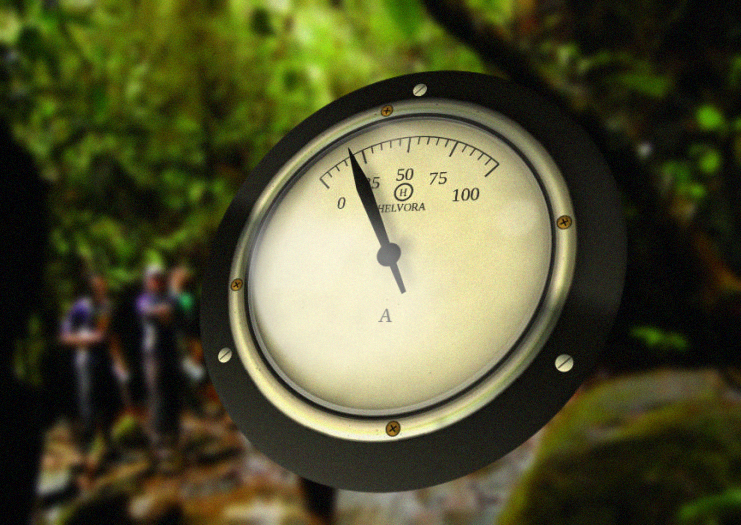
20,A
